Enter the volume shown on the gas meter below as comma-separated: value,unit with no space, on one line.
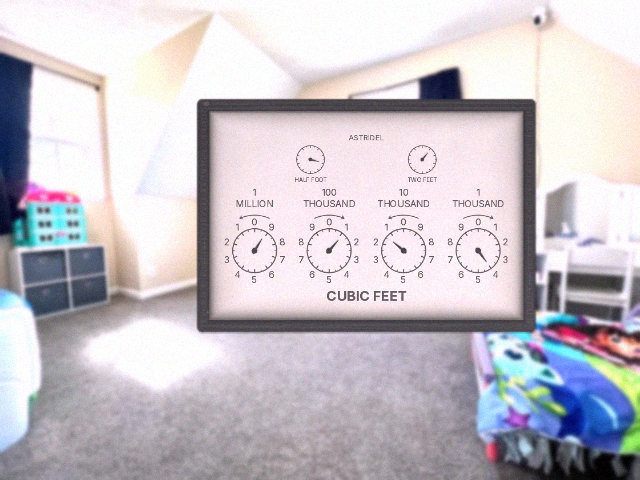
911400,ft³
